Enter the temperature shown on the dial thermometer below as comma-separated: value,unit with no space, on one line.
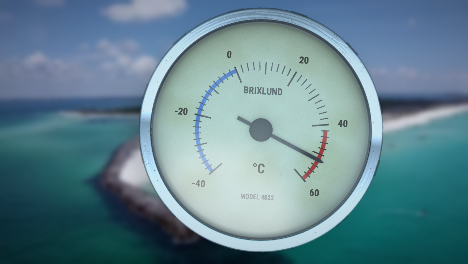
52,°C
